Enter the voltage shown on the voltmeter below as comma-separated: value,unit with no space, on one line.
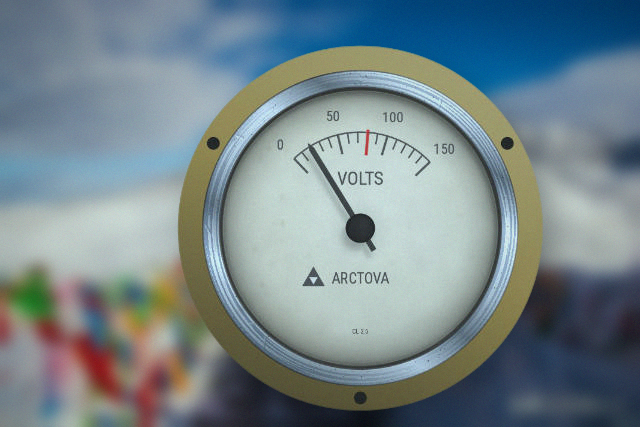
20,V
